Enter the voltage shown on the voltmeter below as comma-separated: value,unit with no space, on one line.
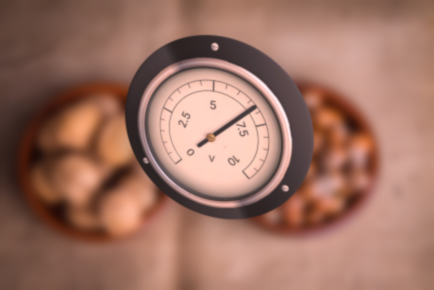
6.75,V
